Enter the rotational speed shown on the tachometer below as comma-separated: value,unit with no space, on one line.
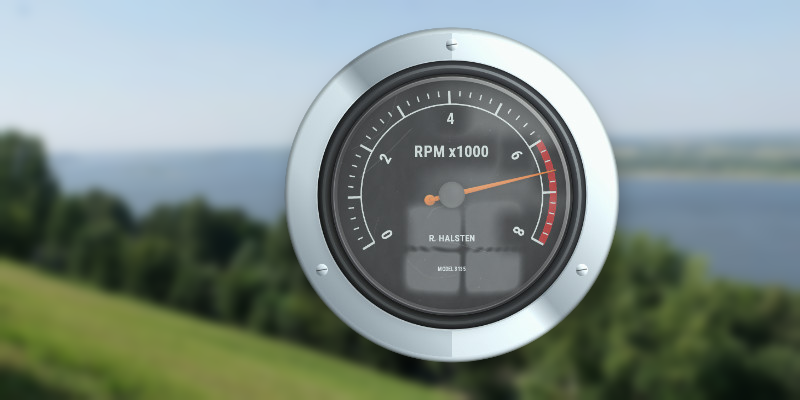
6600,rpm
